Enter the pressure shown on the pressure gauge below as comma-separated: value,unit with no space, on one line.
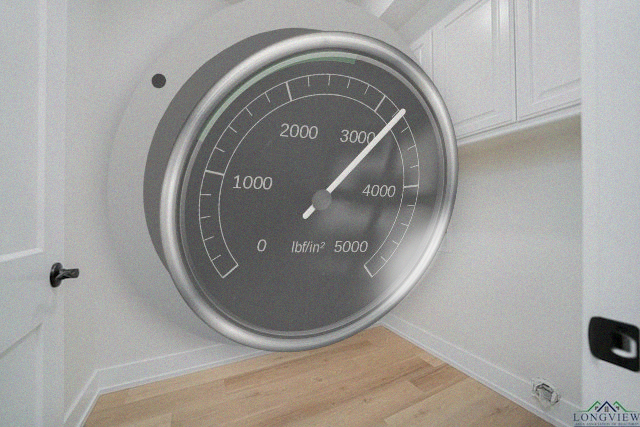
3200,psi
